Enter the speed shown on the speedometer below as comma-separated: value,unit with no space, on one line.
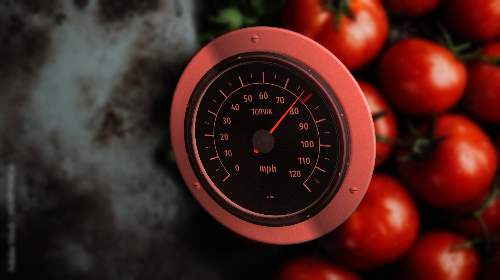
77.5,mph
